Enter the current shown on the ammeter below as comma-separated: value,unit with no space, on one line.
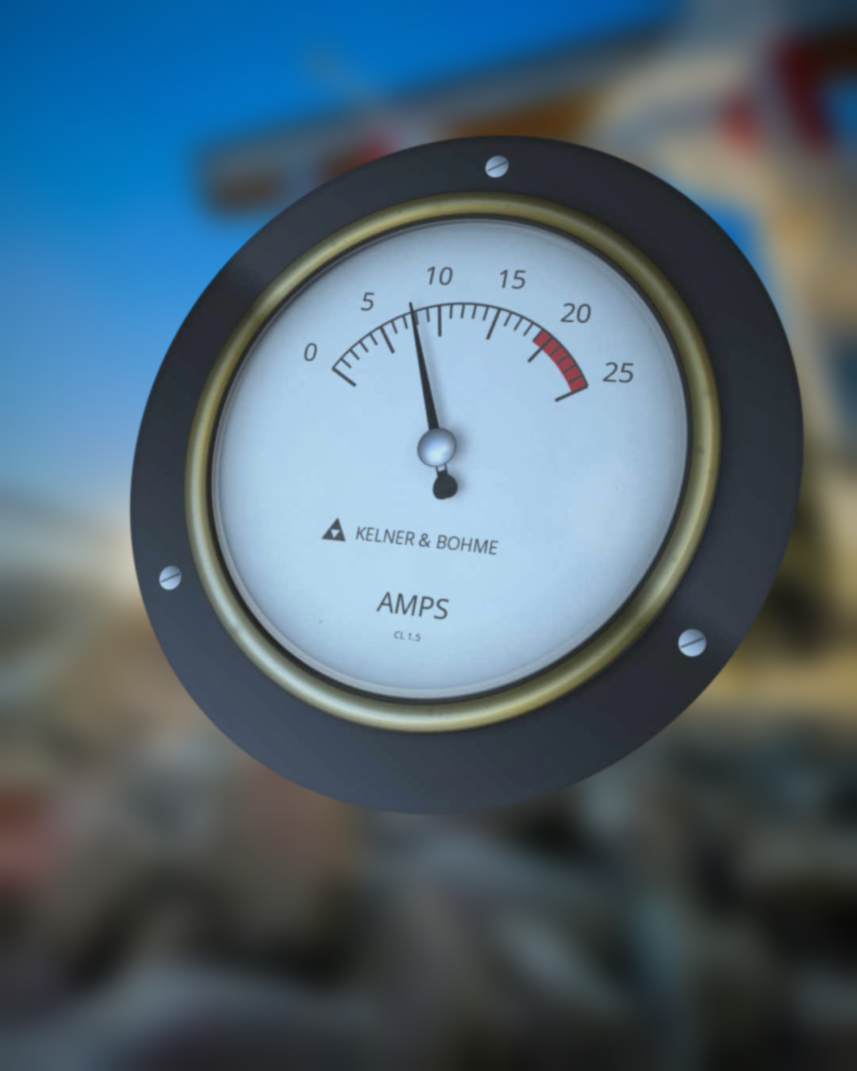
8,A
